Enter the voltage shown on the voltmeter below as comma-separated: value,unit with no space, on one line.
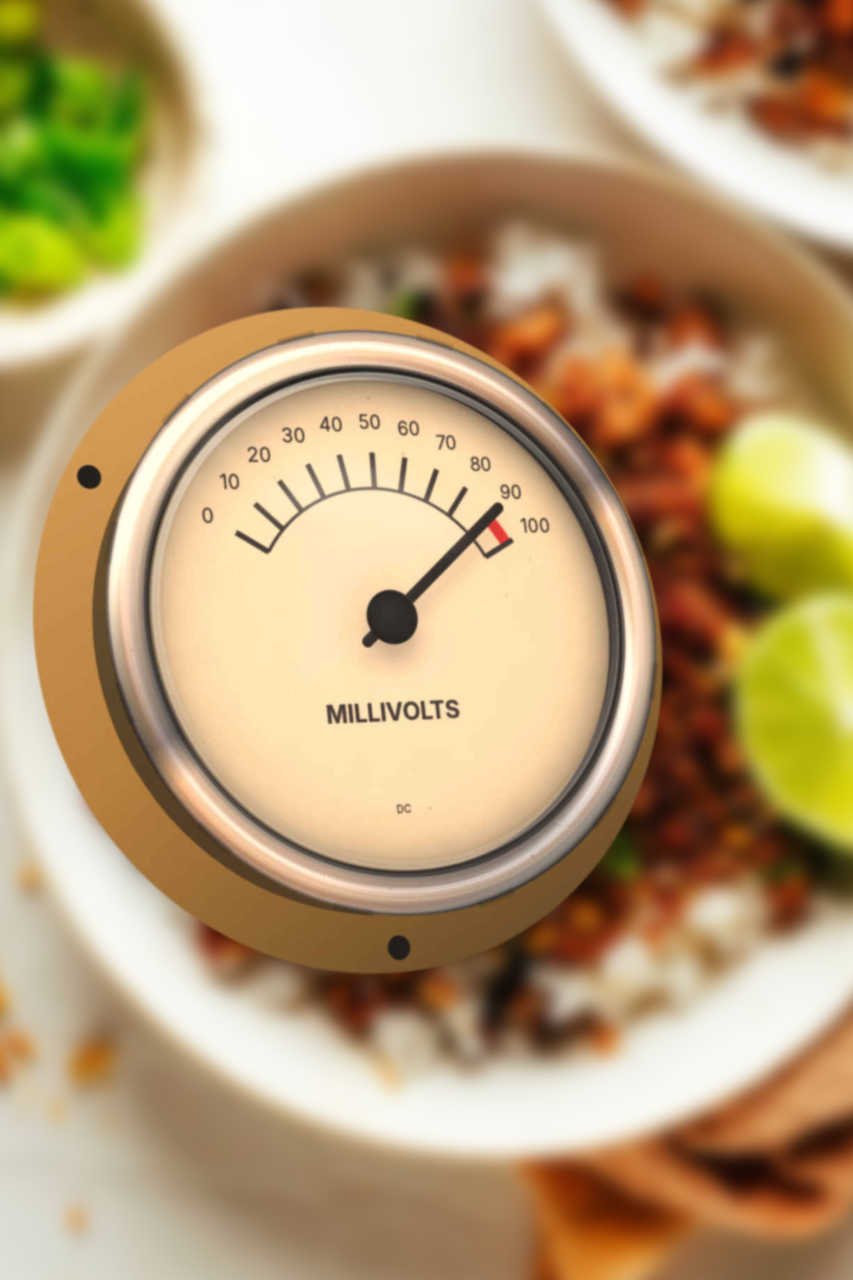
90,mV
